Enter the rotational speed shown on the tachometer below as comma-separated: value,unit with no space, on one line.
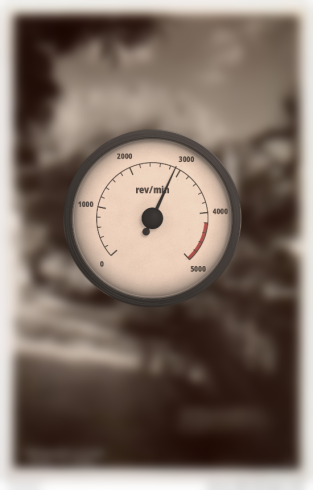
2900,rpm
